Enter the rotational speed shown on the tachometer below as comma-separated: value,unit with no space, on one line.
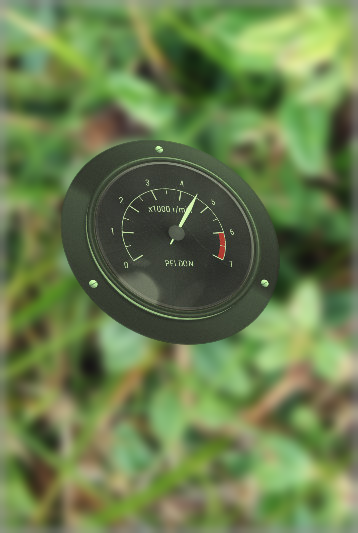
4500,rpm
